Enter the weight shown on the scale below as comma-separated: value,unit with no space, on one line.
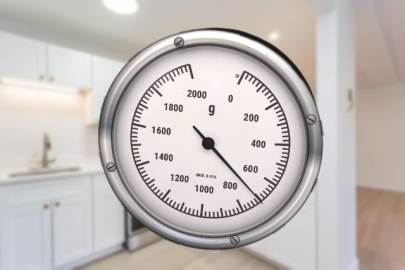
700,g
